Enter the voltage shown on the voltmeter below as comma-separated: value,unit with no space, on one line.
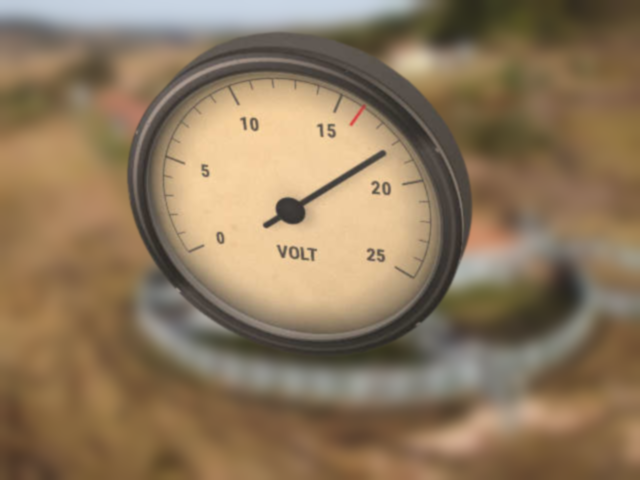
18,V
